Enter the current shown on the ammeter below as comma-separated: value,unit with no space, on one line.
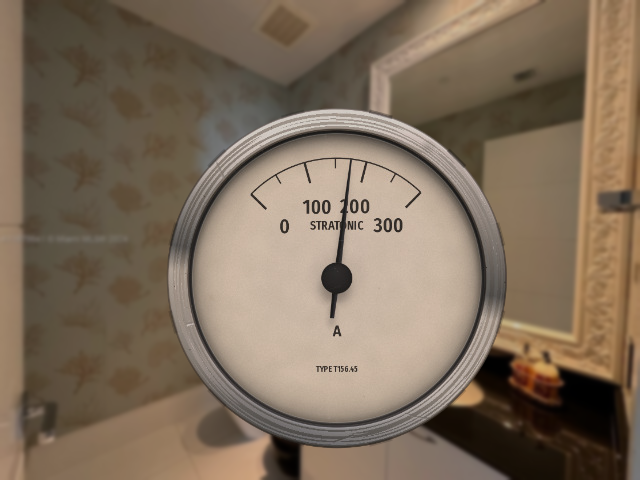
175,A
